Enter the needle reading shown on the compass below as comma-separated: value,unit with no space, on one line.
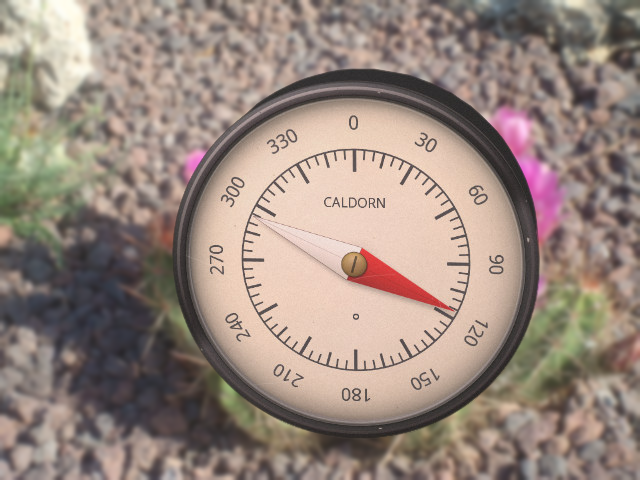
115,°
